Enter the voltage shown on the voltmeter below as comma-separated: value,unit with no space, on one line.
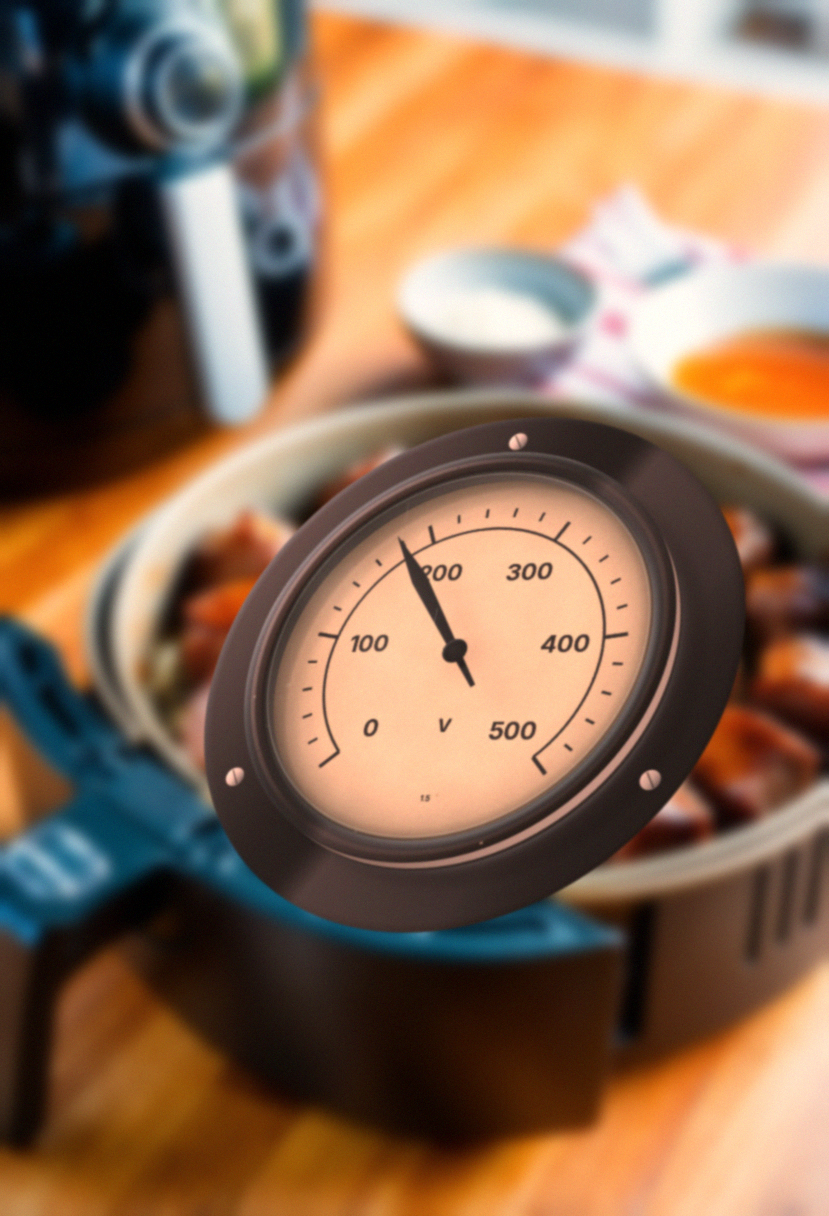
180,V
